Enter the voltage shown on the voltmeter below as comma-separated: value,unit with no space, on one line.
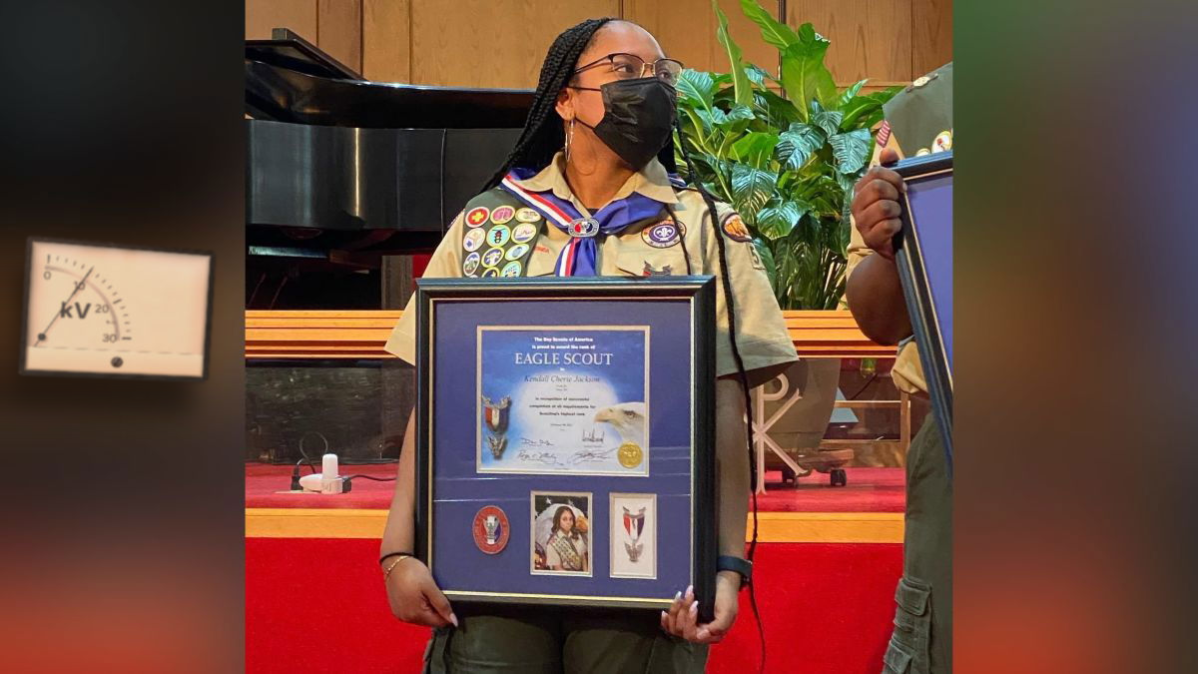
10,kV
